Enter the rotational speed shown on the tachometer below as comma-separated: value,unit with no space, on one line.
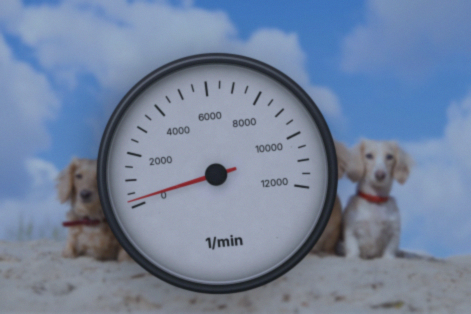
250,rpm
